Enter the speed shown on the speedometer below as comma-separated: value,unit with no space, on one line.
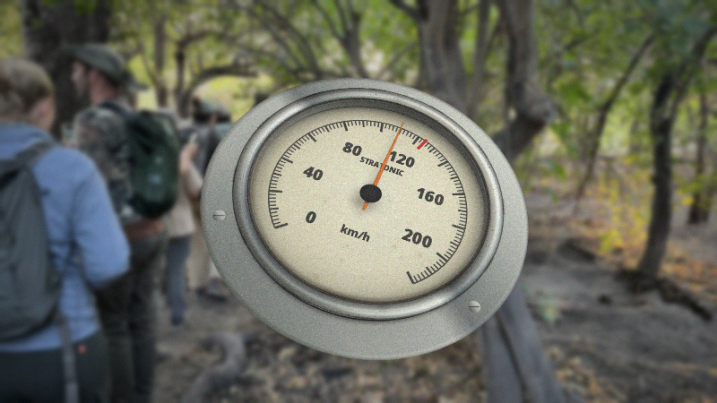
110,km/h
